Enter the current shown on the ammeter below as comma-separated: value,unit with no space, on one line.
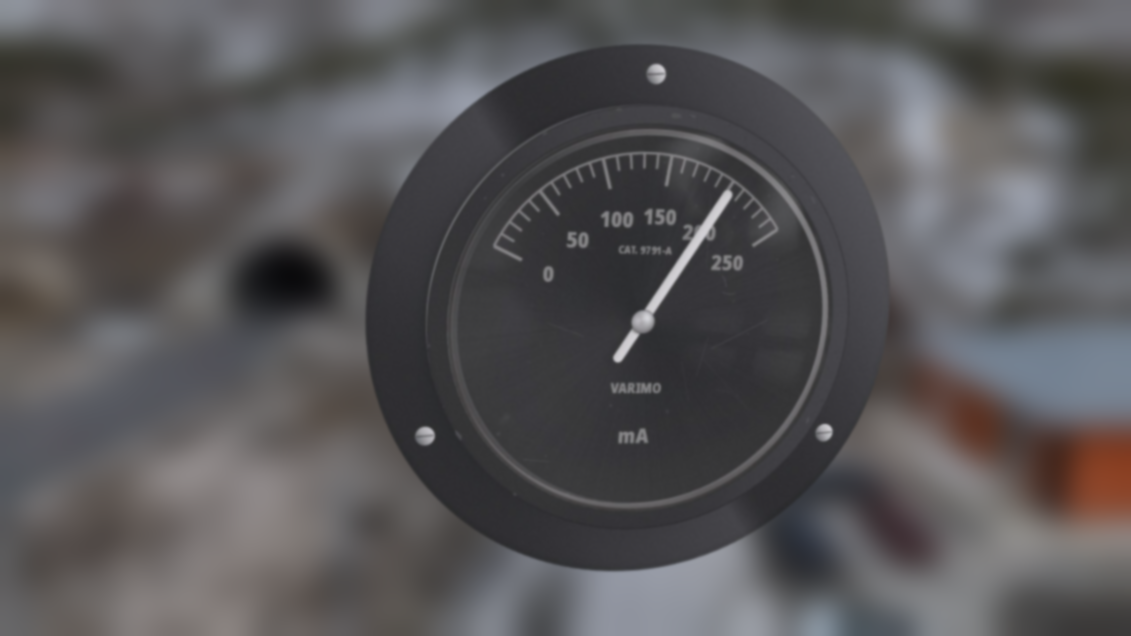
200,mA
